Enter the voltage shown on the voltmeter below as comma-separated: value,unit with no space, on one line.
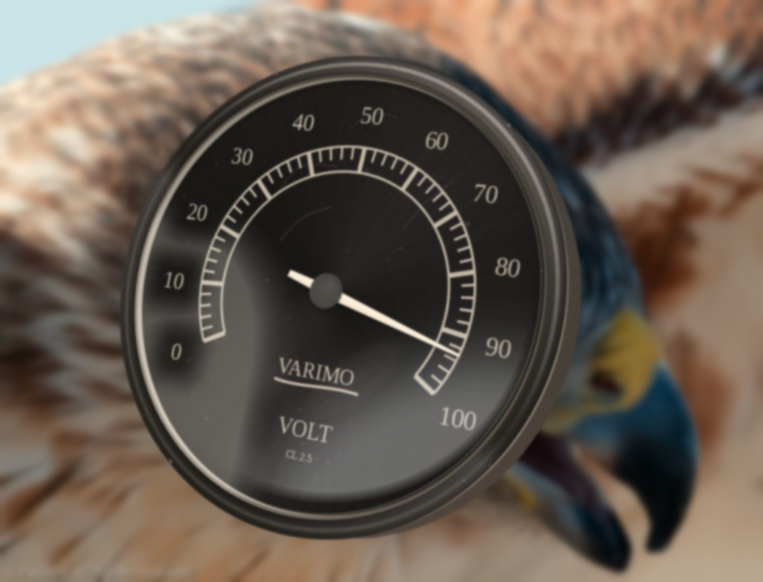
93,V
